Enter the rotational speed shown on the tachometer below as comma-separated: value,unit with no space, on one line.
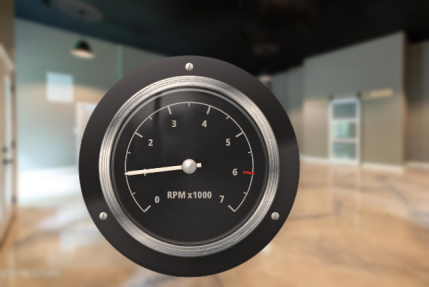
1000,rpm
